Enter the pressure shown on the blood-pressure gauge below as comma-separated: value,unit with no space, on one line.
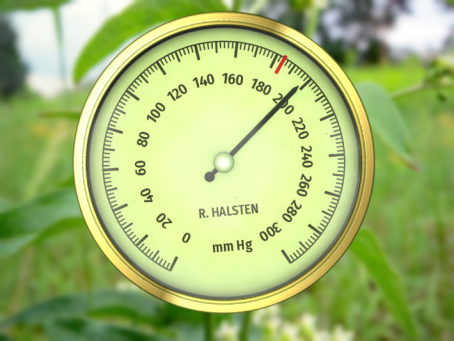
198,mmHg
